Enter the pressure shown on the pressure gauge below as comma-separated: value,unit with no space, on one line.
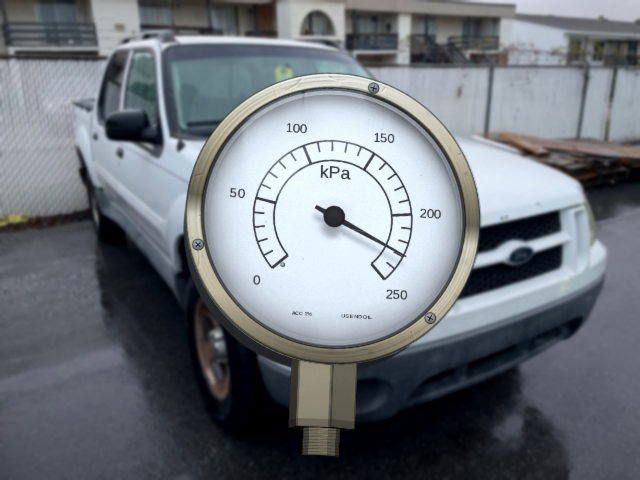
230,kPa
